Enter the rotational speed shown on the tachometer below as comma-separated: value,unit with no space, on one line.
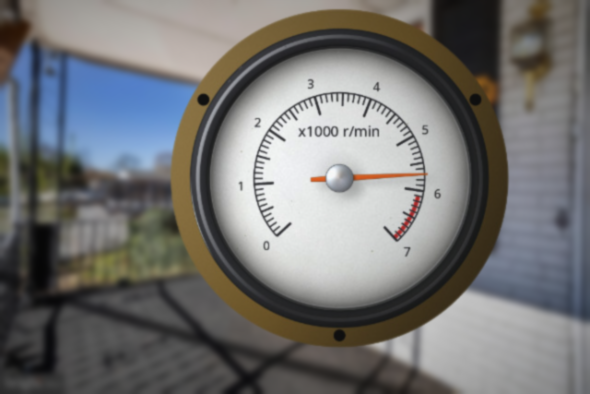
5700,rpm
